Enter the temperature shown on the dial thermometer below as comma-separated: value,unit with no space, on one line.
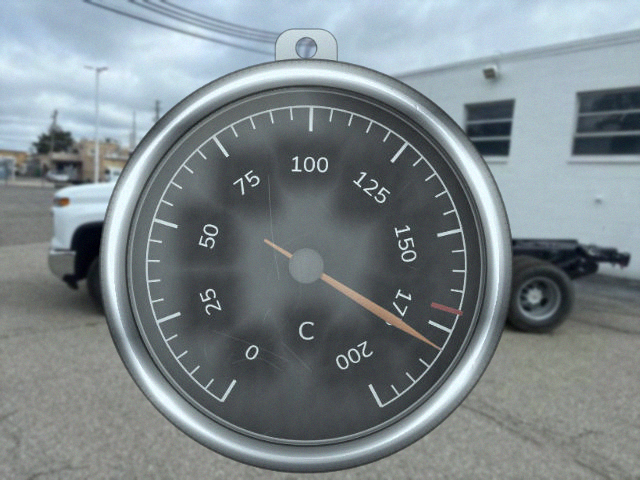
180,°C
